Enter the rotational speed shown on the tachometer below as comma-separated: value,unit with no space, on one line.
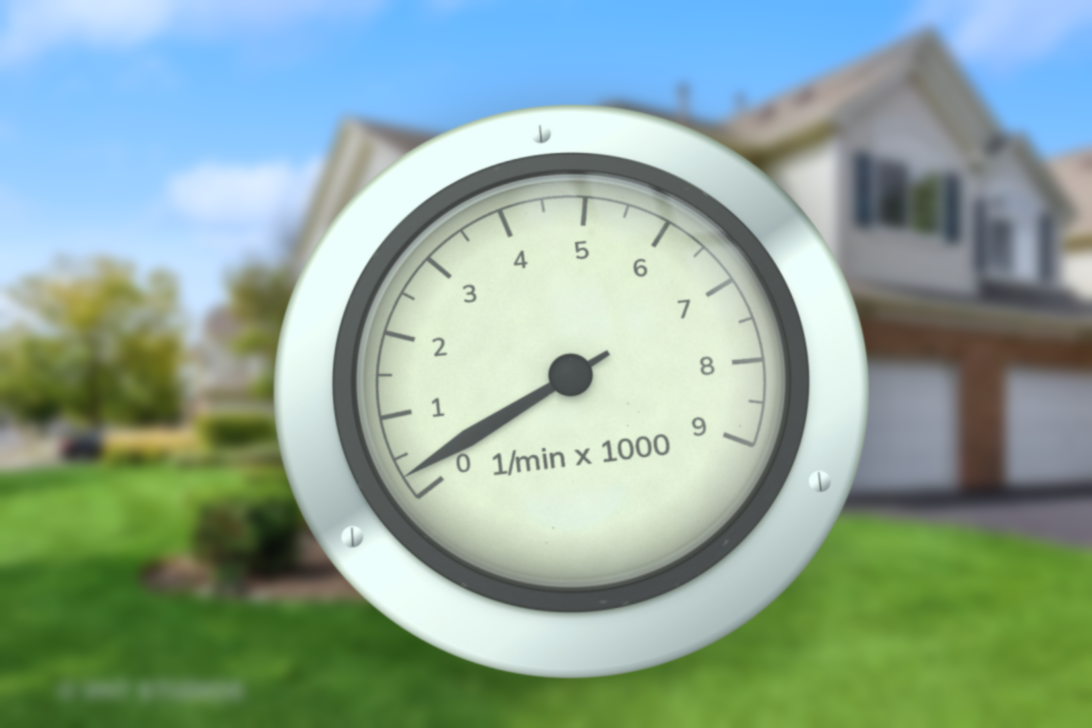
250,rpm
